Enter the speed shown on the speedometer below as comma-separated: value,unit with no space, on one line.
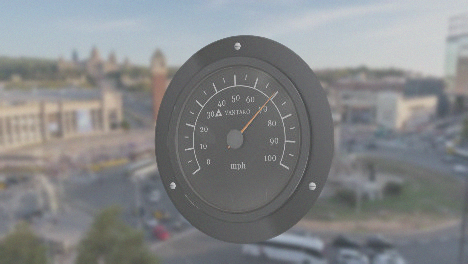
70,mph
